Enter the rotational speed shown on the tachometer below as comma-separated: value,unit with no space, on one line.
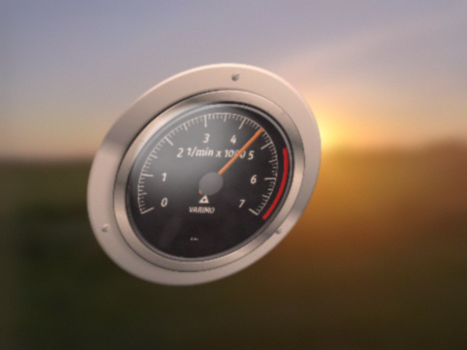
4500,rpm
